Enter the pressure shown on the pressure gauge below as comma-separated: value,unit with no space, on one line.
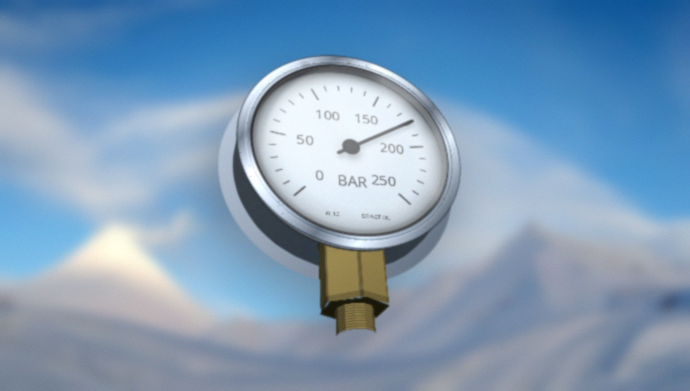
180,bar
